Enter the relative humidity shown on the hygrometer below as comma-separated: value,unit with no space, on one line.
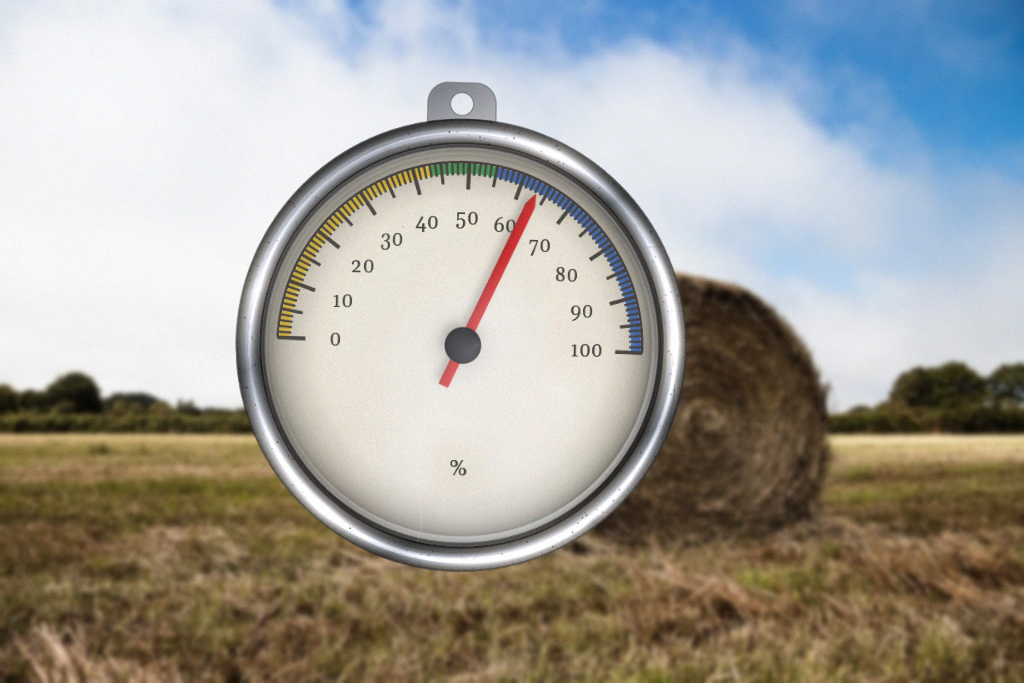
63,%
